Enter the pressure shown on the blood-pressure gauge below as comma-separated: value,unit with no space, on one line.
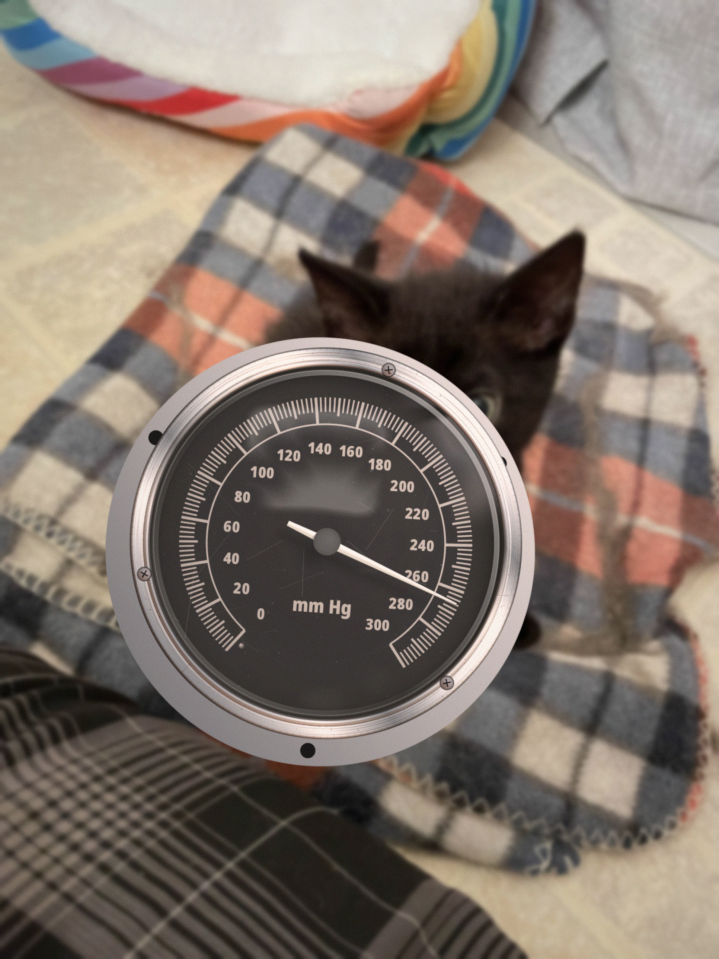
266,mmHg
